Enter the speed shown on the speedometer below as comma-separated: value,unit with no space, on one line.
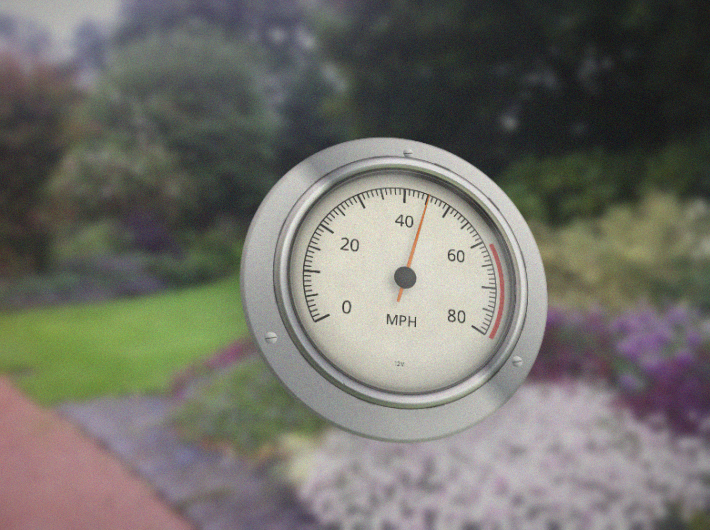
45,mph
